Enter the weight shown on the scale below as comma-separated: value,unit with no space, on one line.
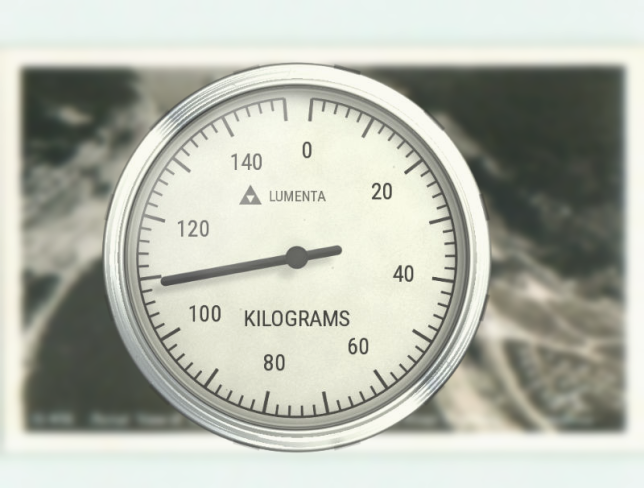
109,kg
